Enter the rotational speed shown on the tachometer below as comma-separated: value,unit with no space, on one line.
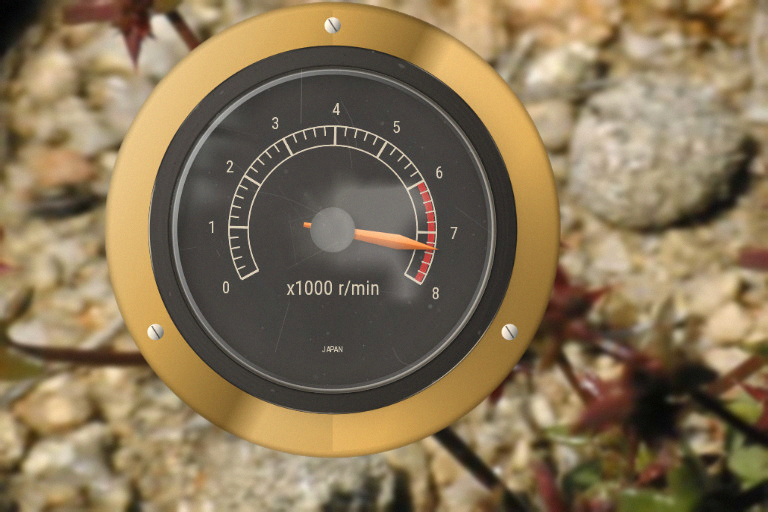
7300,rpm
